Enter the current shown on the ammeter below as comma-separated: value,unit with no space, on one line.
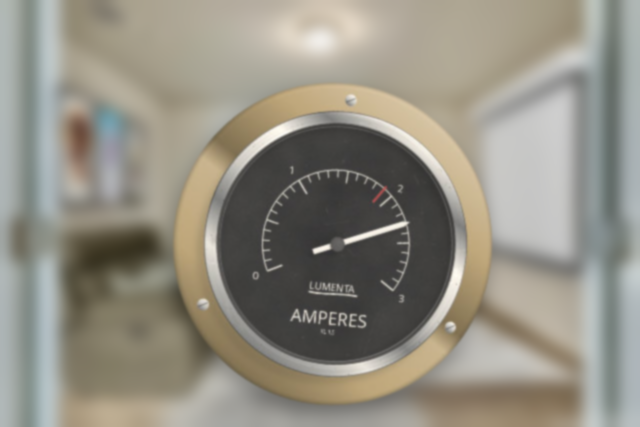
2.3,A
